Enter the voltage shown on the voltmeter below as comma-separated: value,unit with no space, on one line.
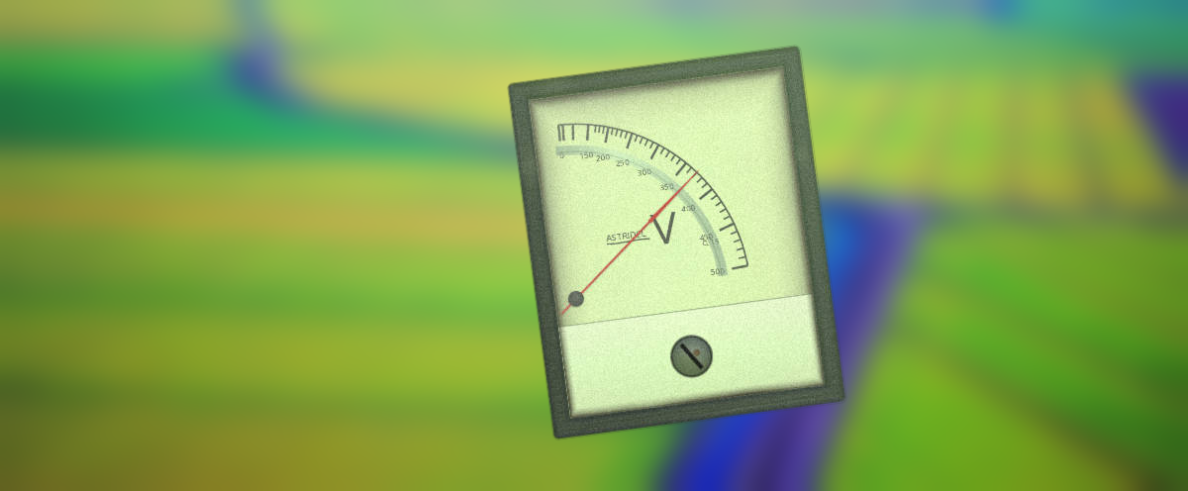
370,V
